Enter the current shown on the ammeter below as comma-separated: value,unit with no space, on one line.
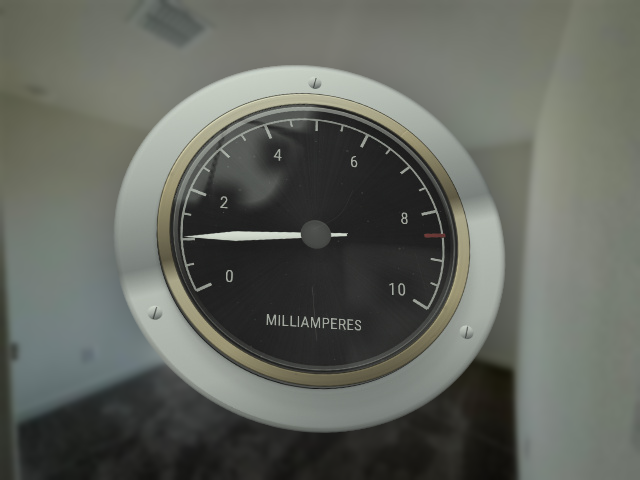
1,mA
